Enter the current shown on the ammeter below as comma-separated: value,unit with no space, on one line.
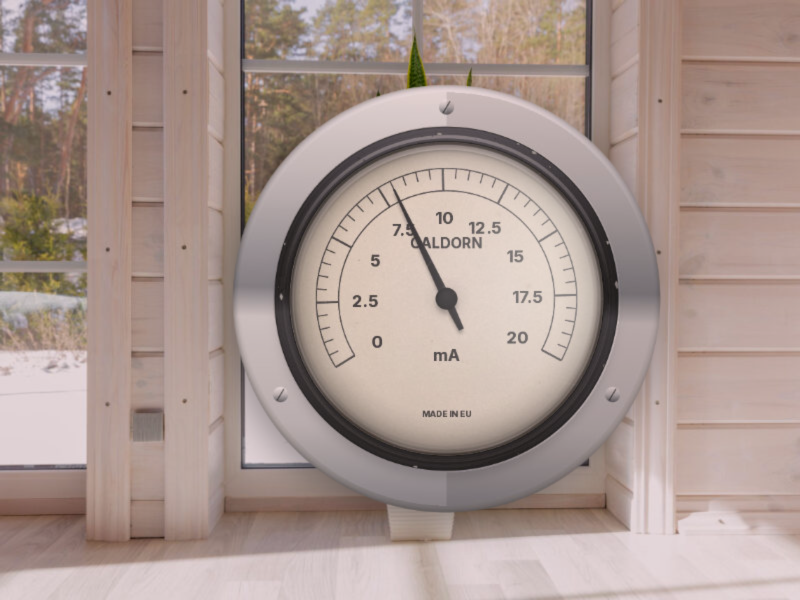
8,mA
